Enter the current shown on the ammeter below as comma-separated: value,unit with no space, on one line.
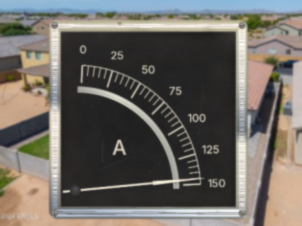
145,A
